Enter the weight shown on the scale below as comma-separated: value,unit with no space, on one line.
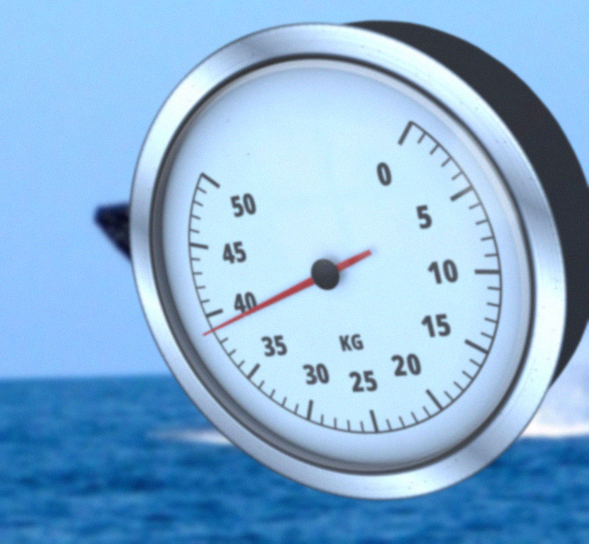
39,kg
